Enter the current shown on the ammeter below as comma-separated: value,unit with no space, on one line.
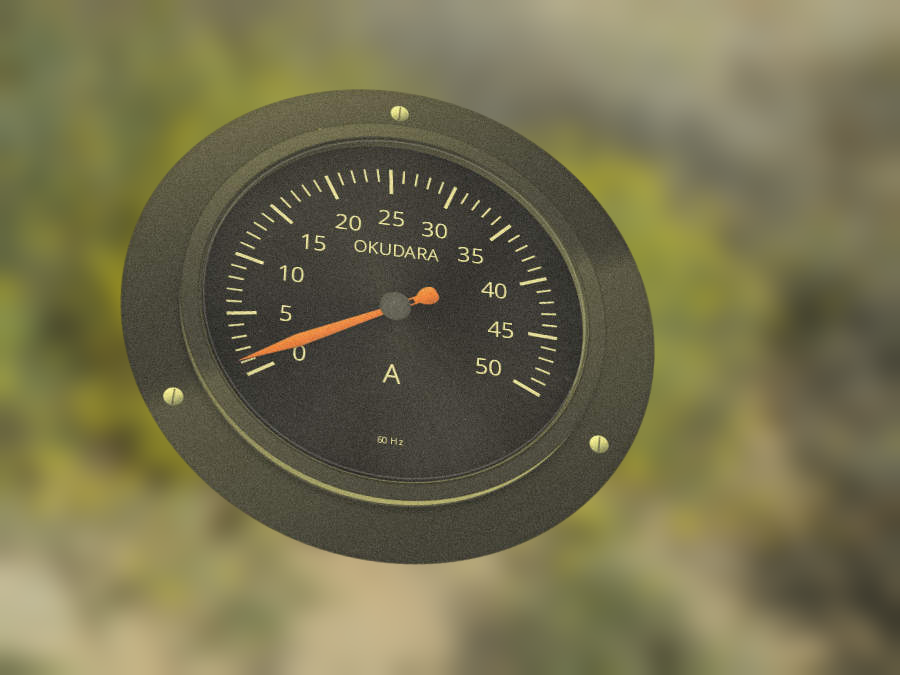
1,A
